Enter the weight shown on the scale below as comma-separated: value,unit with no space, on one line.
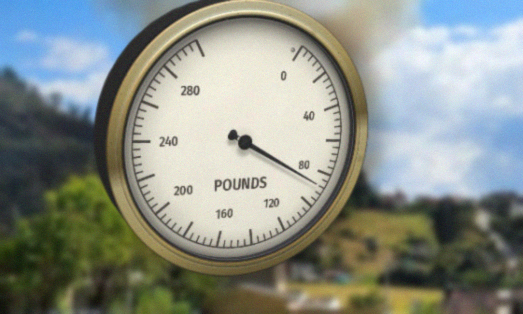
88,lb
